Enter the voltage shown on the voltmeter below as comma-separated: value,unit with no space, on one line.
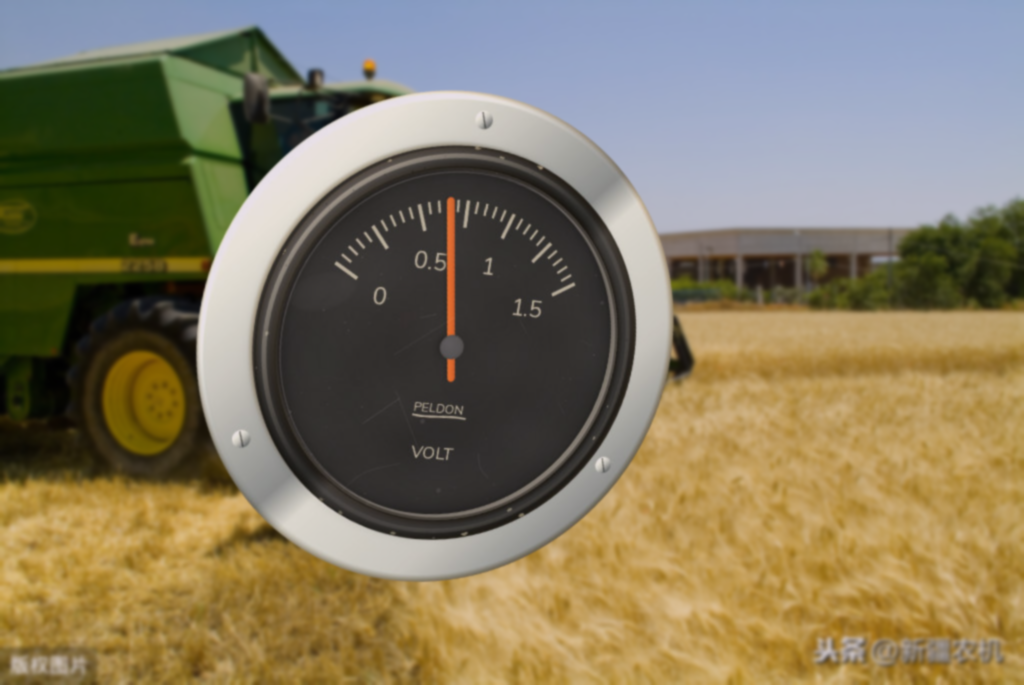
0.65,V
